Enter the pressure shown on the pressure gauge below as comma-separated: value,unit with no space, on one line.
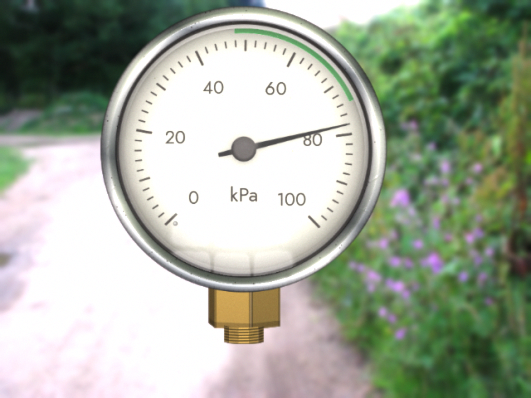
78,kPa
